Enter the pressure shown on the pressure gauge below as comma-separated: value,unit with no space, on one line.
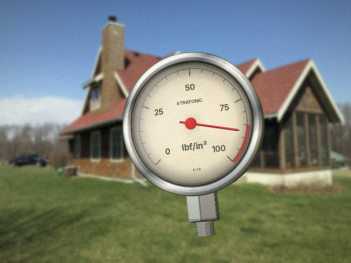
87.5,psi
